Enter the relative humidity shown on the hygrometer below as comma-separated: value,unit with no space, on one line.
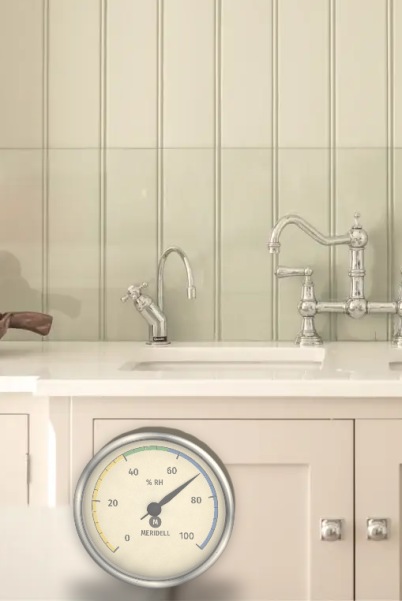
70,%
